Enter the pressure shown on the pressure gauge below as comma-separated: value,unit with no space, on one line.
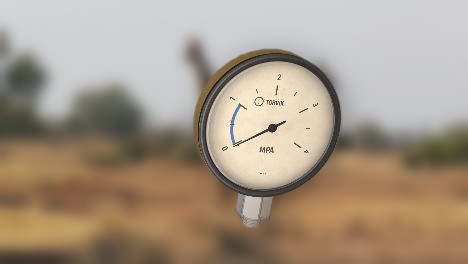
0,MPa
